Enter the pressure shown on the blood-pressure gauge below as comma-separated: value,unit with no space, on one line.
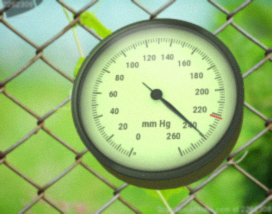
240,mmHg
